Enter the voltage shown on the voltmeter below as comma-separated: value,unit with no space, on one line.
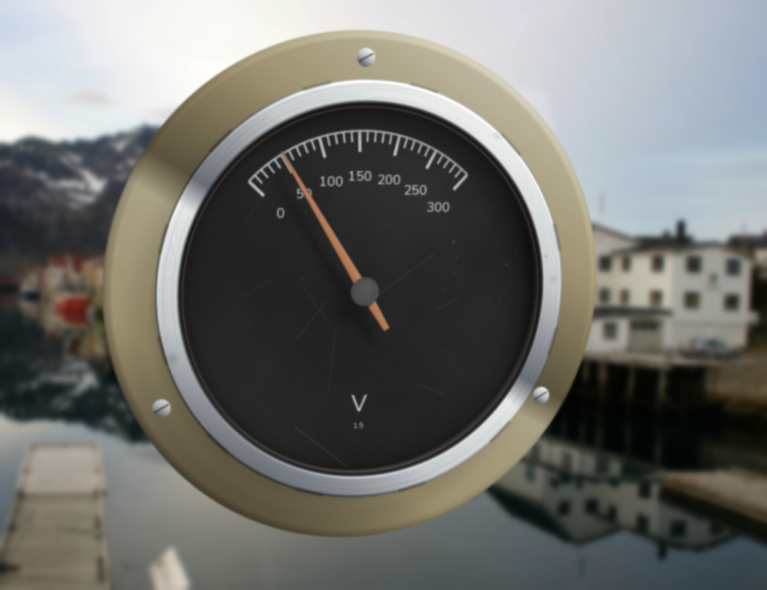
50,V
